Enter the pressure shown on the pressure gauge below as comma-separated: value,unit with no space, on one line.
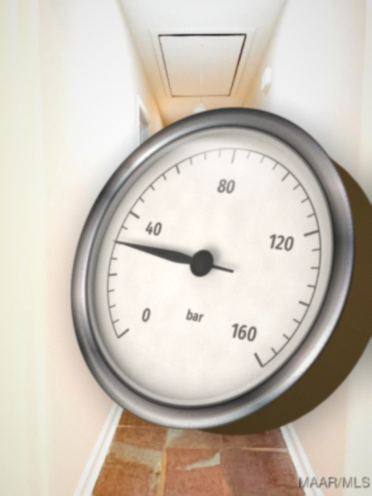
30,bar
